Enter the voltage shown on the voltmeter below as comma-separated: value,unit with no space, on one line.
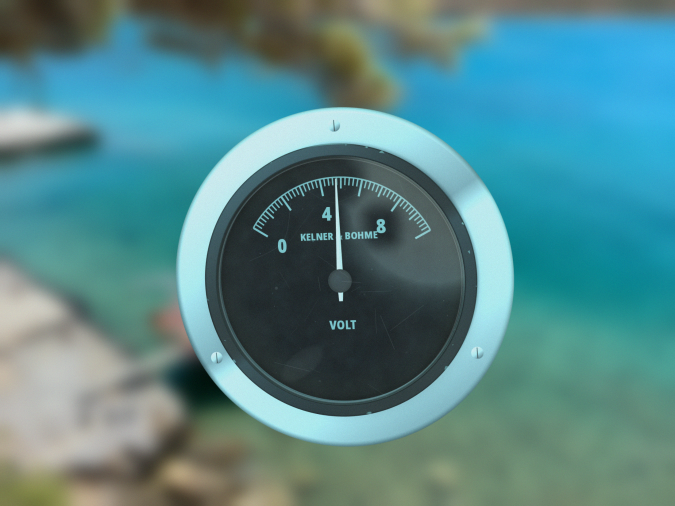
4.8,V
